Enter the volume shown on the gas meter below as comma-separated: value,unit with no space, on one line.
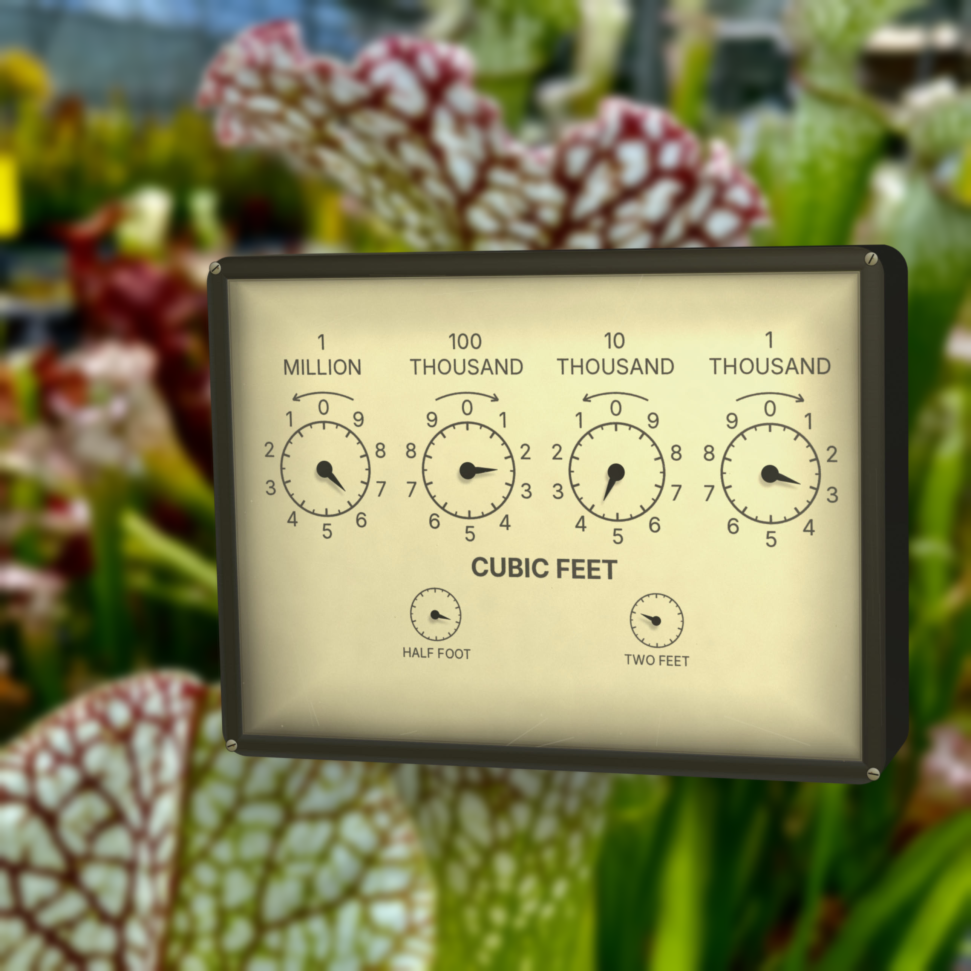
624300,ft³
